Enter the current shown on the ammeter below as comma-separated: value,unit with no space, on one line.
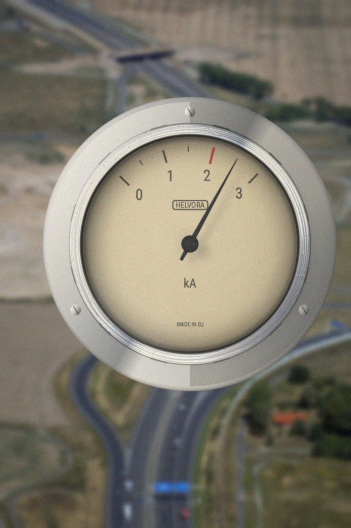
2.5,kA
